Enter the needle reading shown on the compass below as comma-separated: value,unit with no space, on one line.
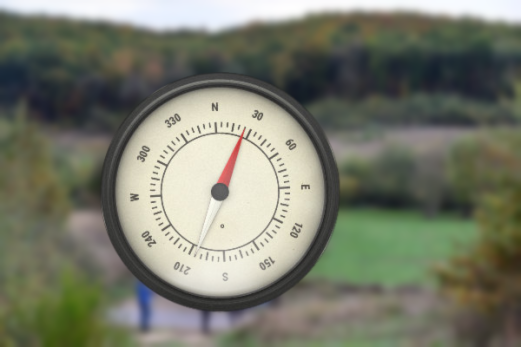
25,°
